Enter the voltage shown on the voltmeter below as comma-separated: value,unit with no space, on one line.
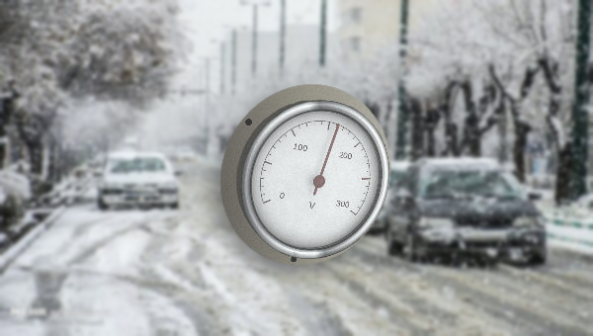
160,V
